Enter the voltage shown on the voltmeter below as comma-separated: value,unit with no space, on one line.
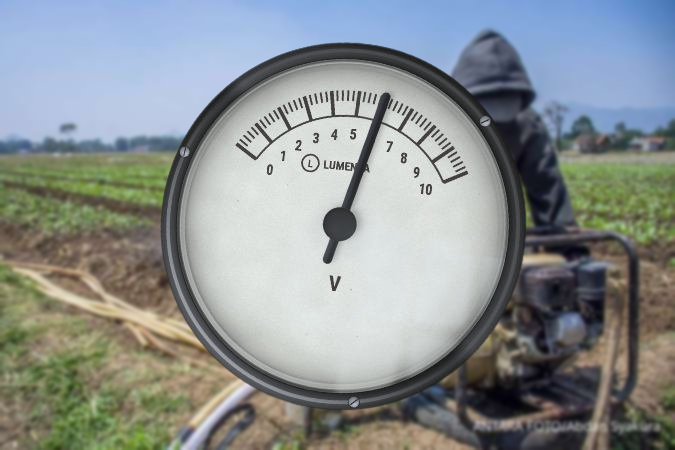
6,V
